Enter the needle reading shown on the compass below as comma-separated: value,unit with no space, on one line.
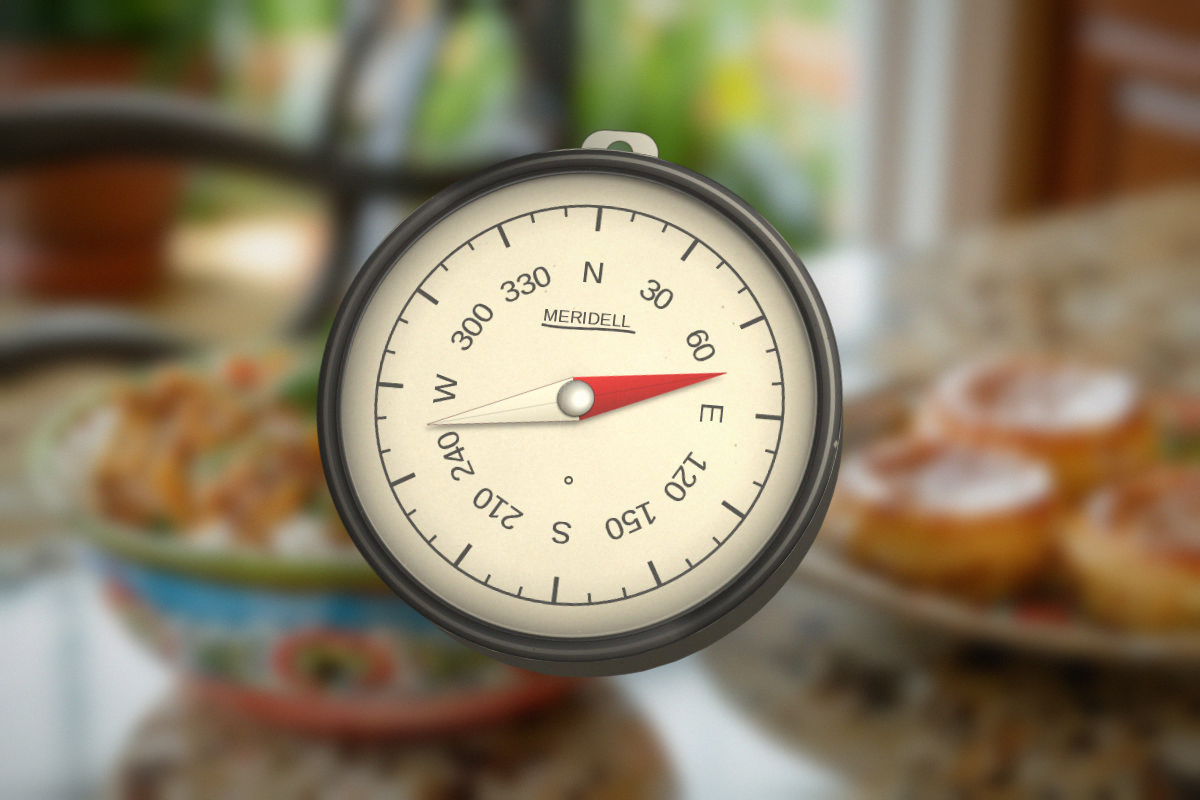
75,°
